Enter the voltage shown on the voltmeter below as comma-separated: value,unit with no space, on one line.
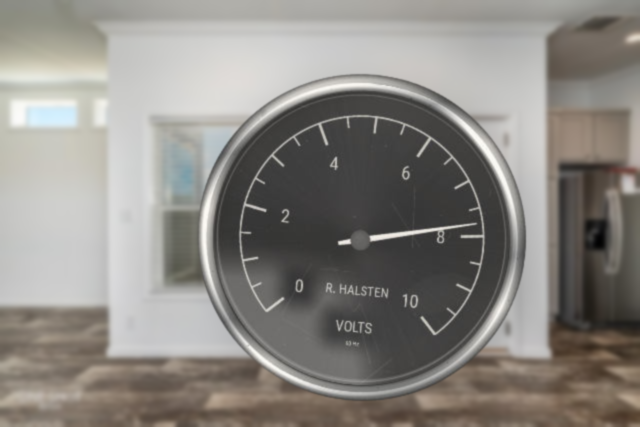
7.75,V
